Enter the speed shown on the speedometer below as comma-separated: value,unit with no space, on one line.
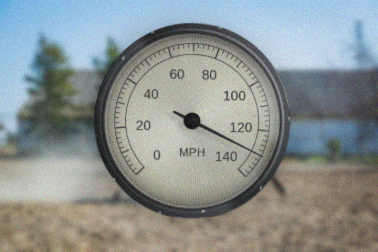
130,mph
